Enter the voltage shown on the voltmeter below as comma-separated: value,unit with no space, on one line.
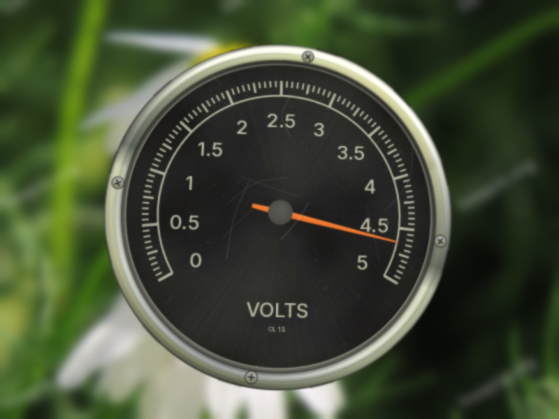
4.65,V
